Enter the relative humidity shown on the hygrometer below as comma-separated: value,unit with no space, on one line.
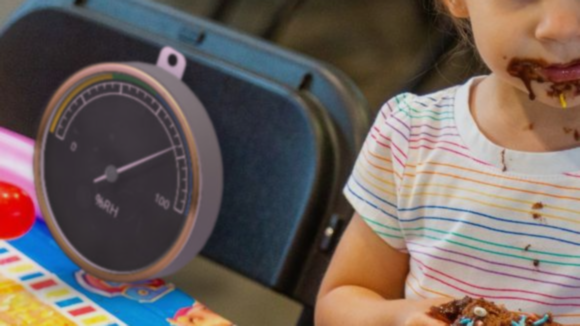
76,%
